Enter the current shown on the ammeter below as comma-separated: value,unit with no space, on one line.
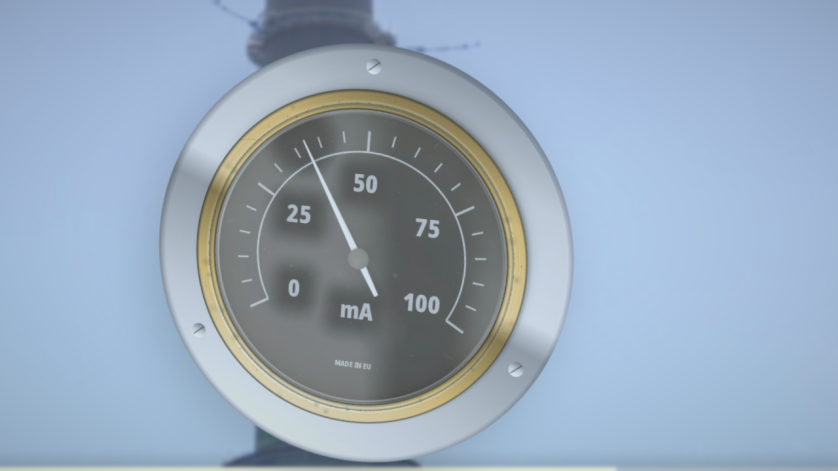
37.5,mA
